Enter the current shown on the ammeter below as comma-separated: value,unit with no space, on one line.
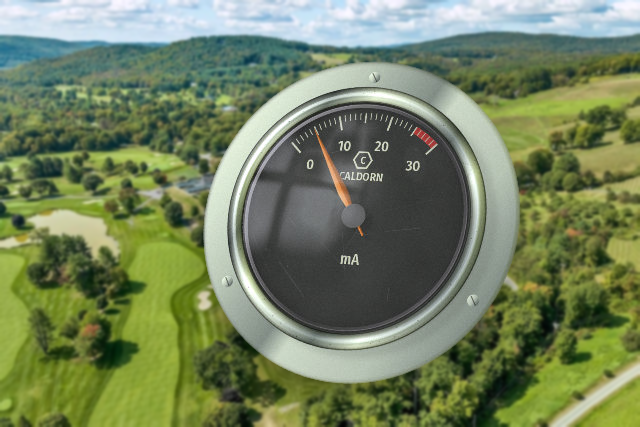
5,mA
